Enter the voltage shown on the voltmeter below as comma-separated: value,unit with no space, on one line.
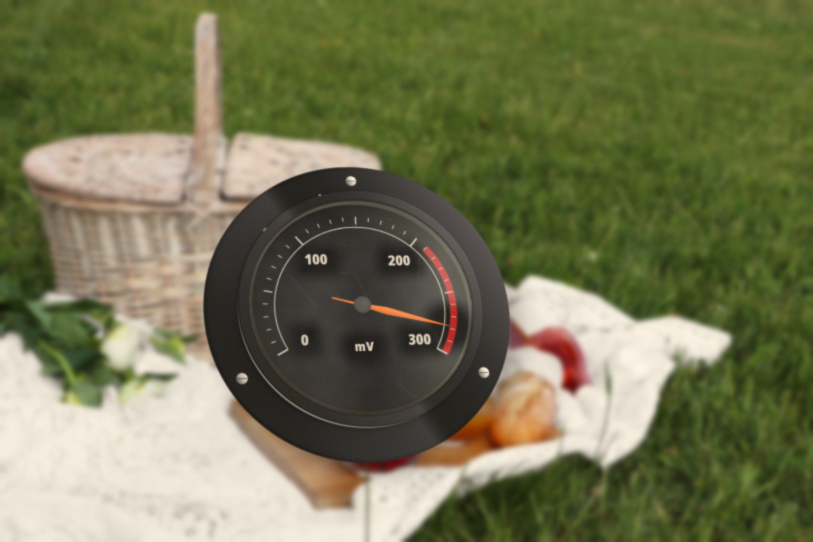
280,mV
